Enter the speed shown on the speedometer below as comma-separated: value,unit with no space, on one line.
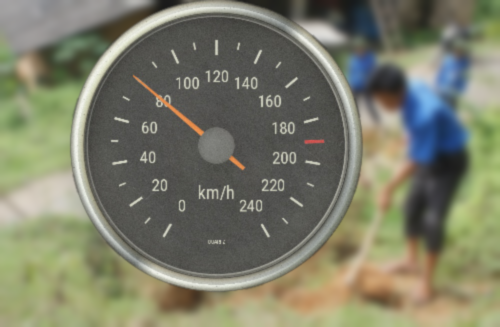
80,km/h
